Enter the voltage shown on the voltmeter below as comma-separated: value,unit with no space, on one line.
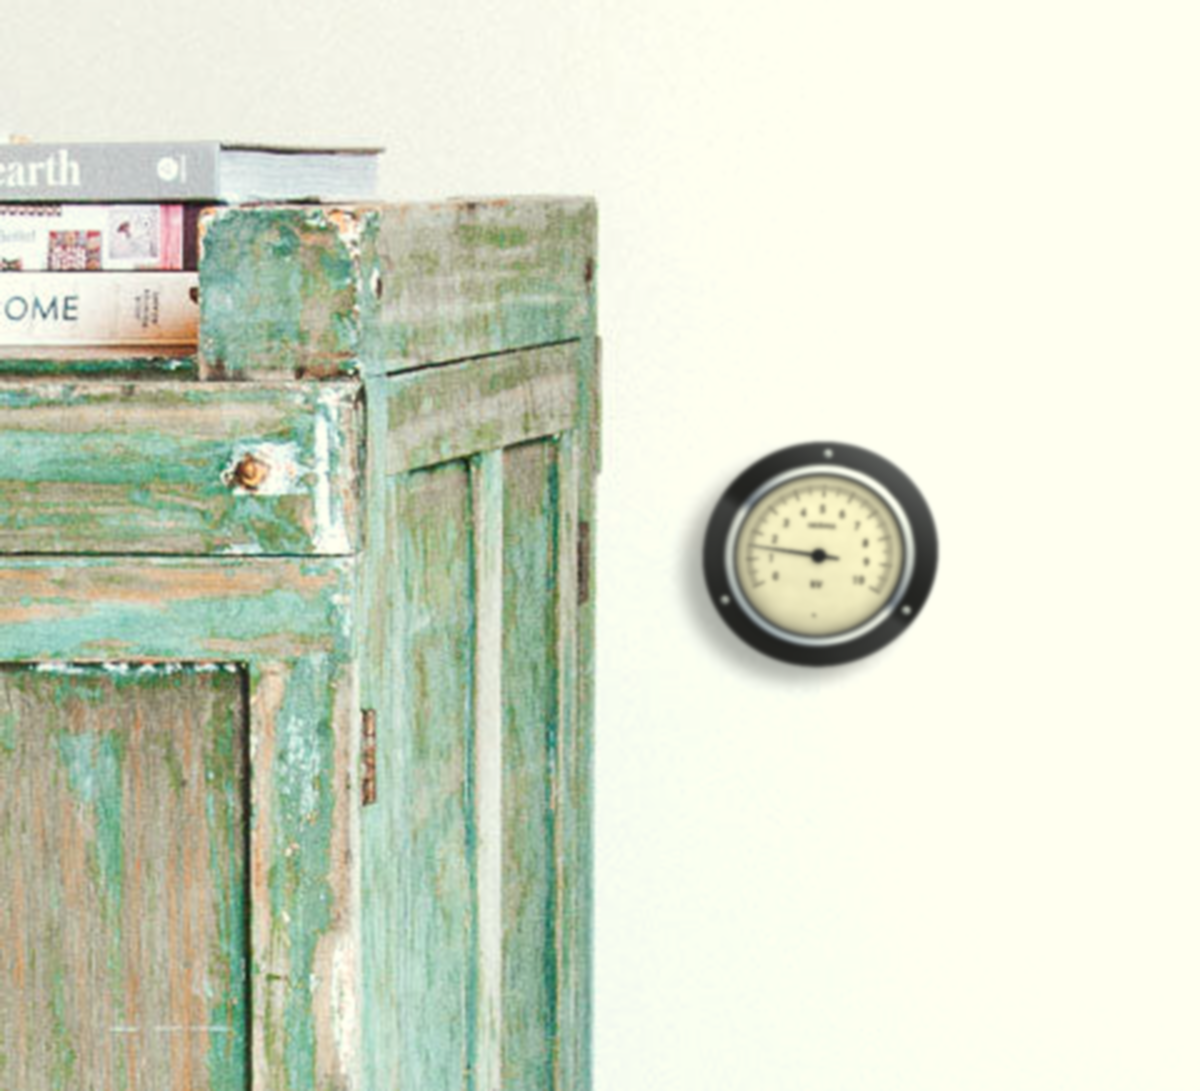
1.5,kV
